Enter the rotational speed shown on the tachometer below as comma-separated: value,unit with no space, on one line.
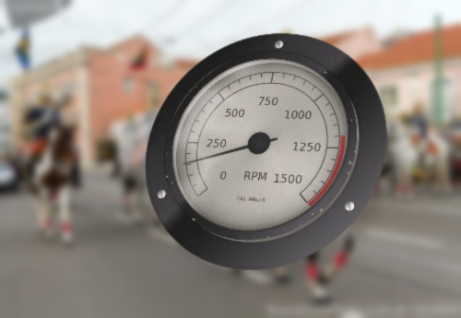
150,rpm
